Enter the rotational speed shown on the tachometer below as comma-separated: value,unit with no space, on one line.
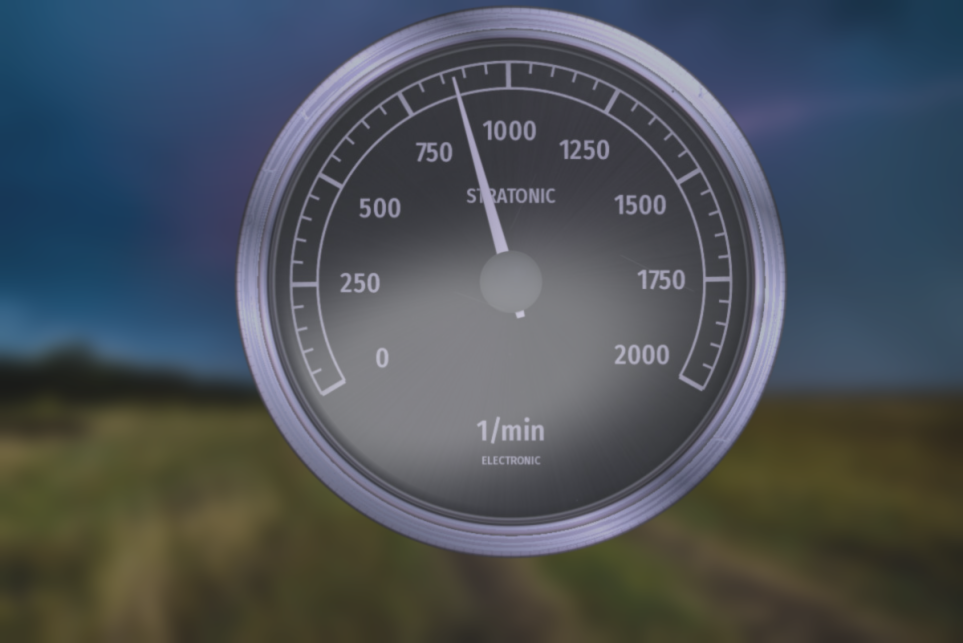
875,rpm
